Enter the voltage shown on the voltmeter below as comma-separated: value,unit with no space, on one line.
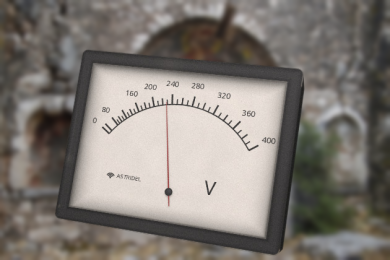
230,V
